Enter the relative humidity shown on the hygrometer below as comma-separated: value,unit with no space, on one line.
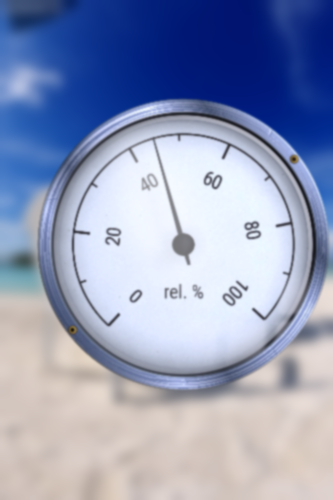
45,%
